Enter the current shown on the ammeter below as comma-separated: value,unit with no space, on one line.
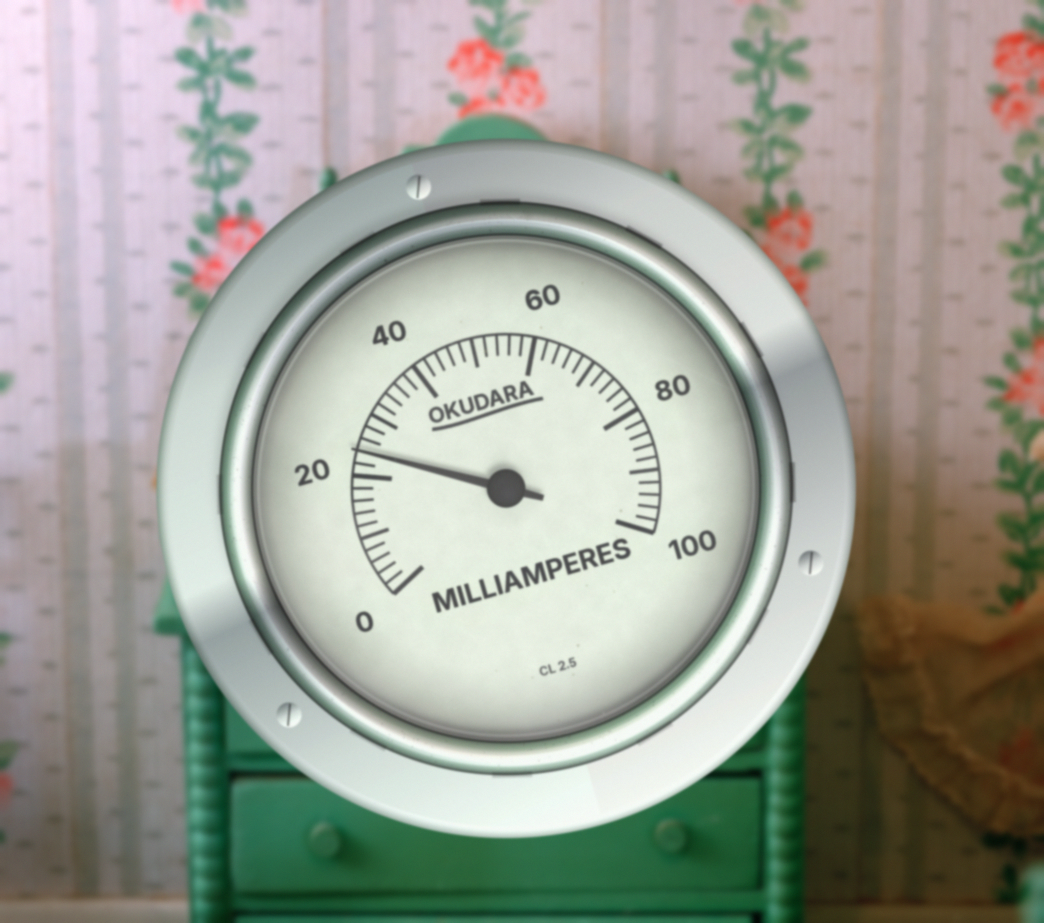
24,mA
